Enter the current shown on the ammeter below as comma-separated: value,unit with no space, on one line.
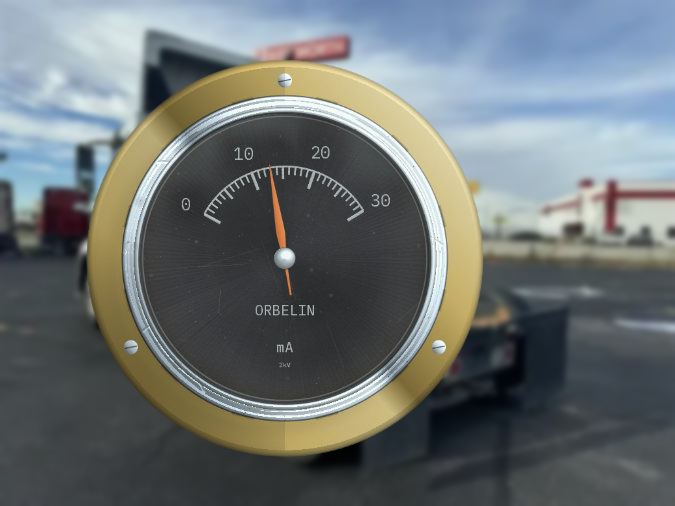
13,mA
